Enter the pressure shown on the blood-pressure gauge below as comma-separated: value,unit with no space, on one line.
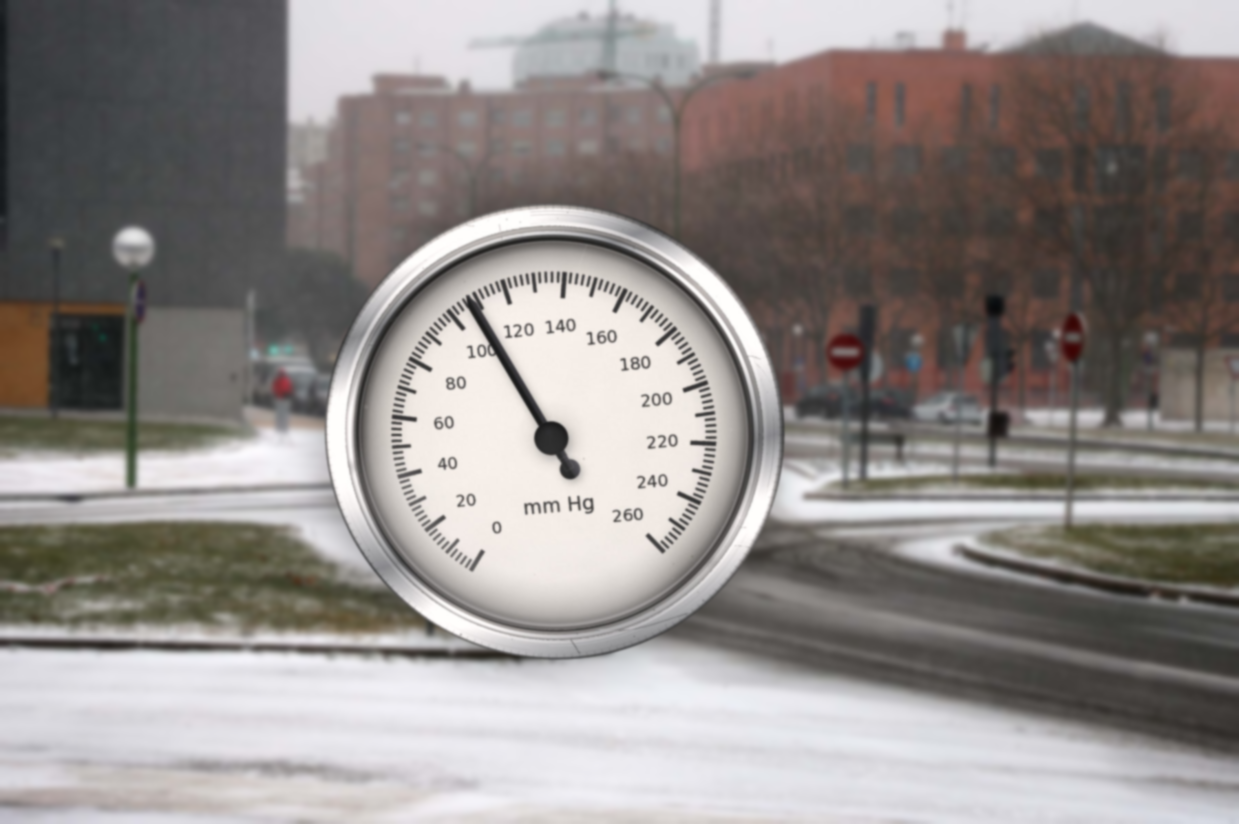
108,mmHg
